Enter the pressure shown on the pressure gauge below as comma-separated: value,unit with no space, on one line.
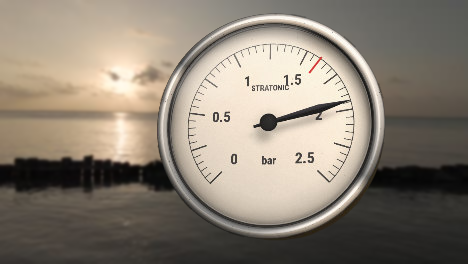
1.95,bar
